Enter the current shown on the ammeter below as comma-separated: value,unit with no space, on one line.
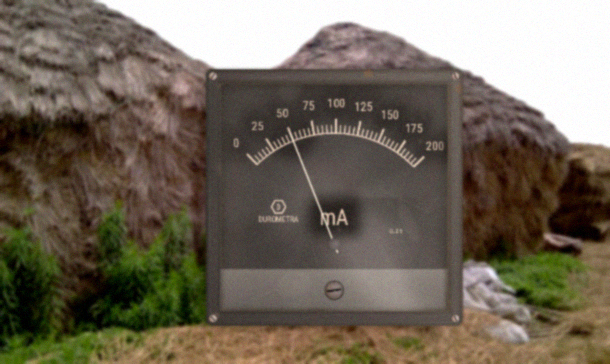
50,mA
